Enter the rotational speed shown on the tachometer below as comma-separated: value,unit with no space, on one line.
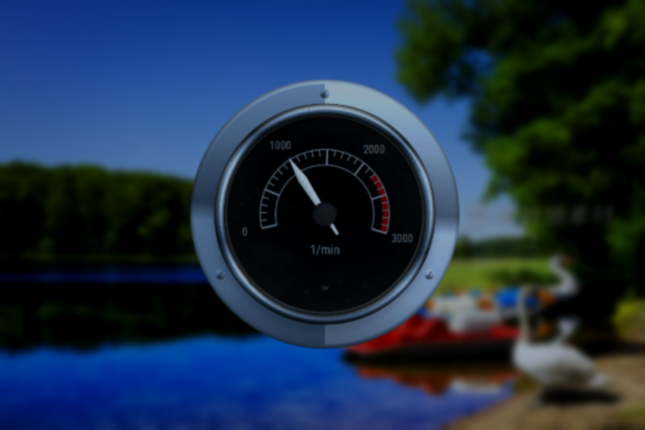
1000,rpm
